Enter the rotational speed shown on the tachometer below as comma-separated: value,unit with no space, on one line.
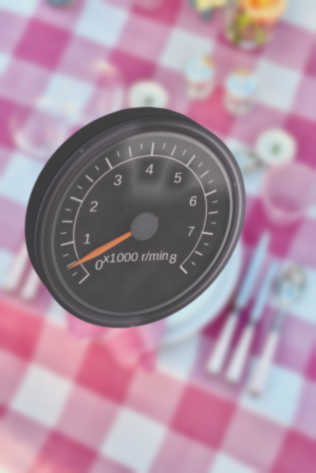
500,rpm
